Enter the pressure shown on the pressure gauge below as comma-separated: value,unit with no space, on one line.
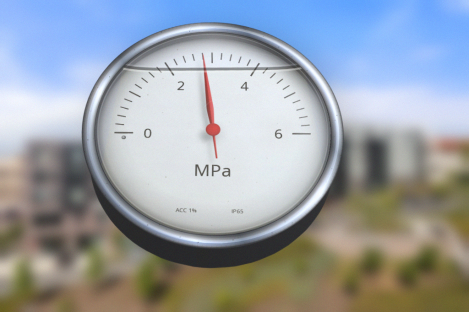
2.8,MPa
